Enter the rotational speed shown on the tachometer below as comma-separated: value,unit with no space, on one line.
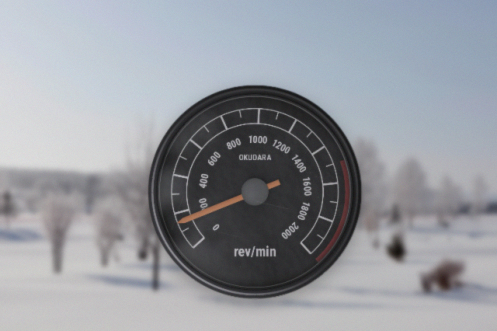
150,rpm
